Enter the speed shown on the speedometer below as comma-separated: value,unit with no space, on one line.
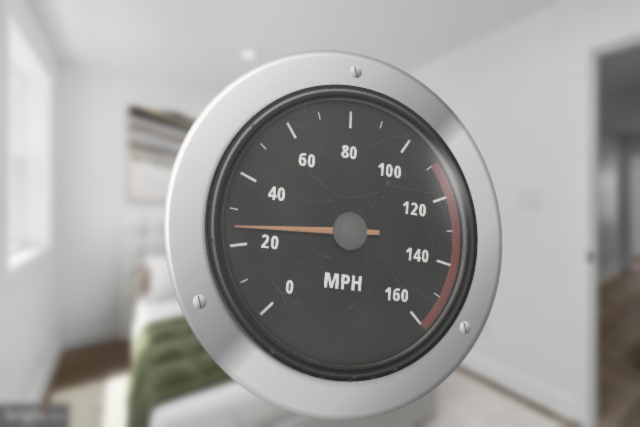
25,mph
